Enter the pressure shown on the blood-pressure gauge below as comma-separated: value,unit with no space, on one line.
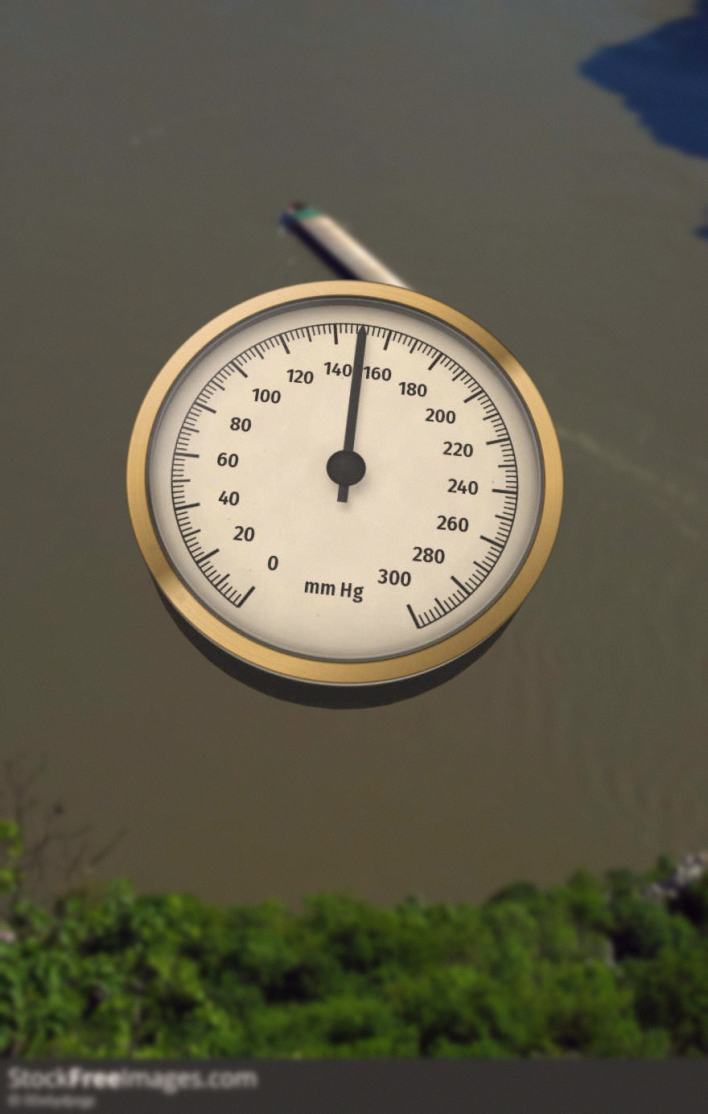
150,mmHg
